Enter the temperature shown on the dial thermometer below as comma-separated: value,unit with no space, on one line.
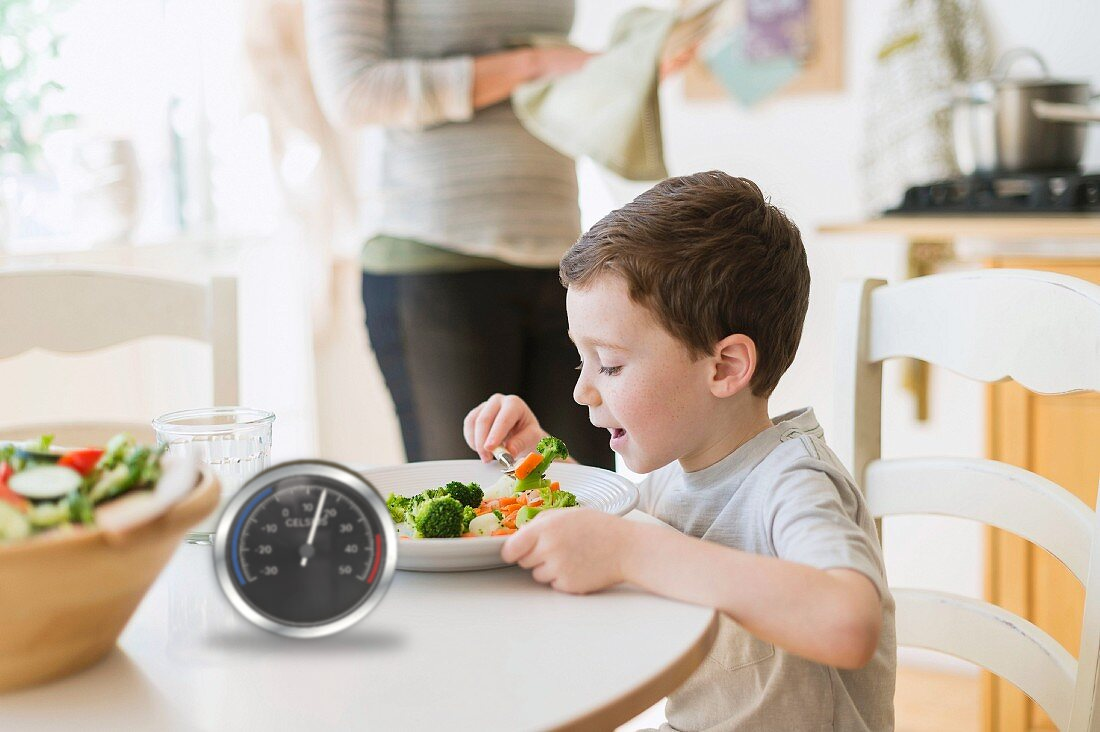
15,°C
